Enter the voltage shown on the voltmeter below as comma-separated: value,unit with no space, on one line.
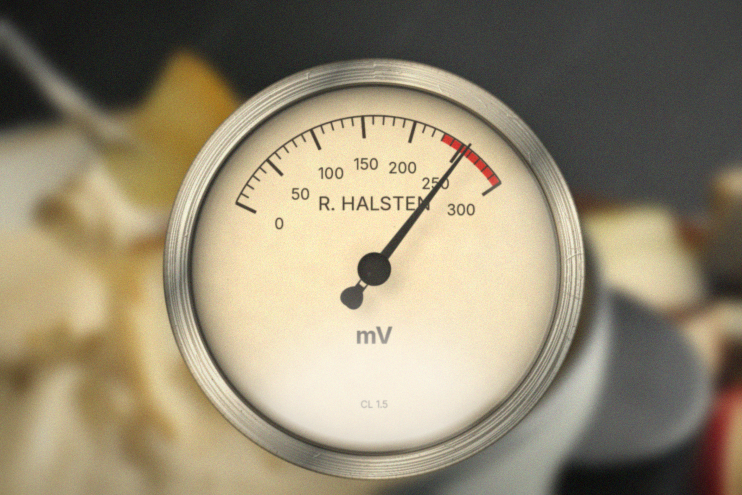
255,mV
